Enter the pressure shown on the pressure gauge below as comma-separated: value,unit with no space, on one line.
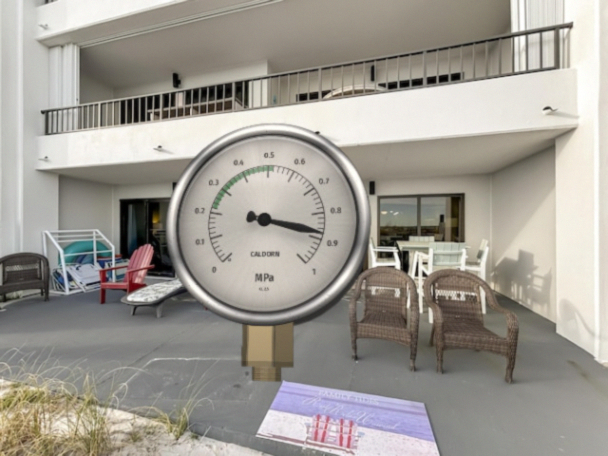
0.88,MPa
